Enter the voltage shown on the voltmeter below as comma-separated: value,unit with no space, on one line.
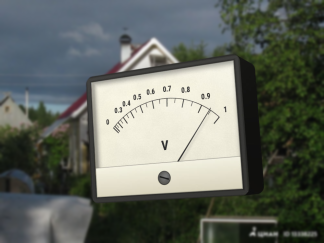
0.95,V
